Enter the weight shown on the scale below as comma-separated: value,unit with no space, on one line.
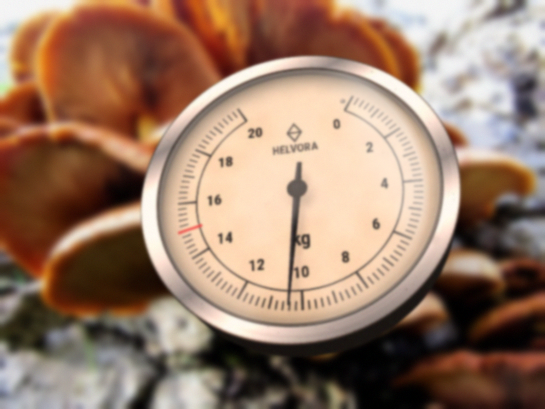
10.4,kg
